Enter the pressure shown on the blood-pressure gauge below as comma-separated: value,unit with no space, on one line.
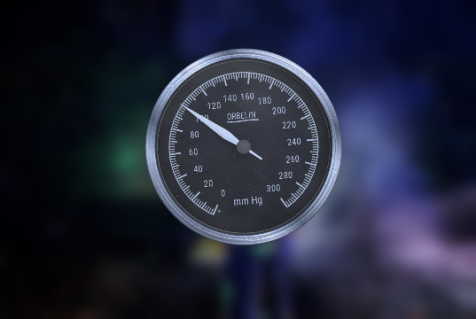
100,mmHg
